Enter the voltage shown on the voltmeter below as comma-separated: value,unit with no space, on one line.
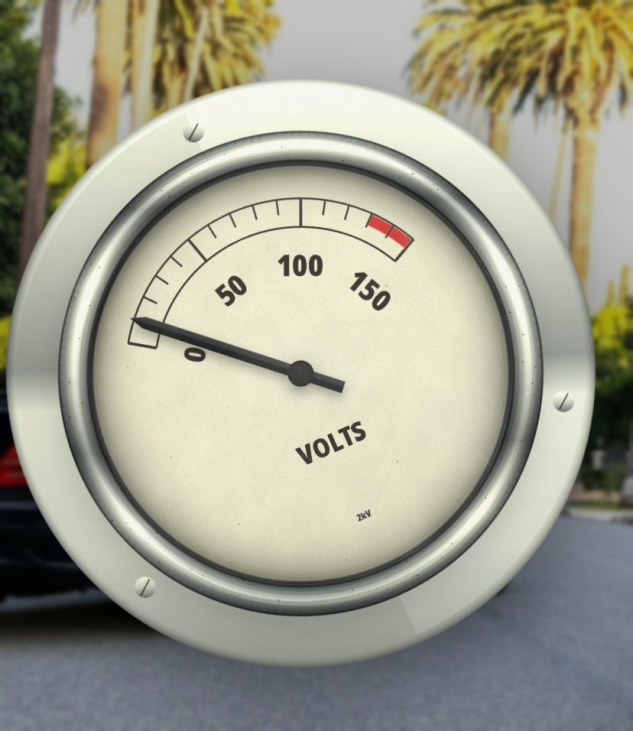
10,V
